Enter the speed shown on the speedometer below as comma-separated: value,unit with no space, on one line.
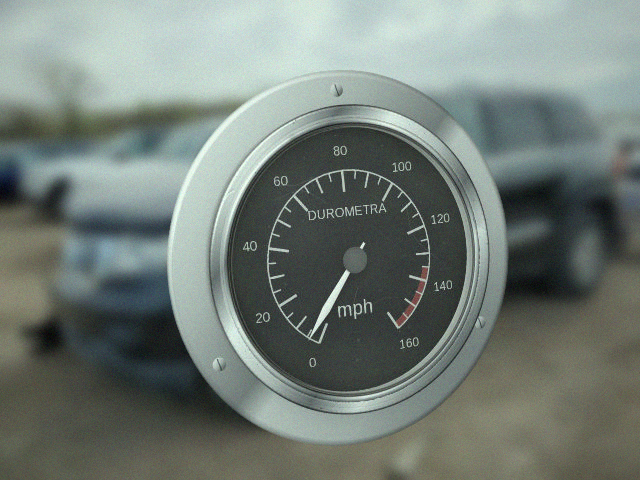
5,mph
